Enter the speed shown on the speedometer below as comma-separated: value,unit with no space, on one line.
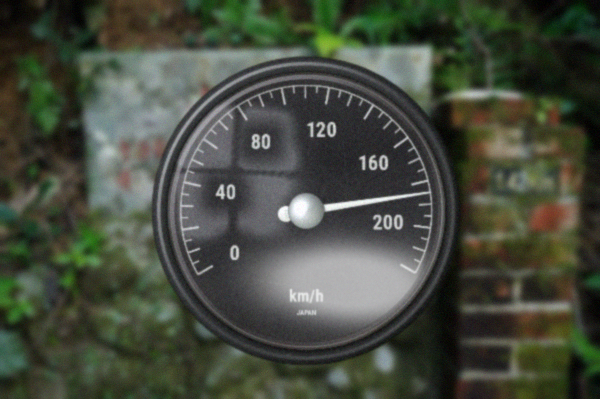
185,km/h
